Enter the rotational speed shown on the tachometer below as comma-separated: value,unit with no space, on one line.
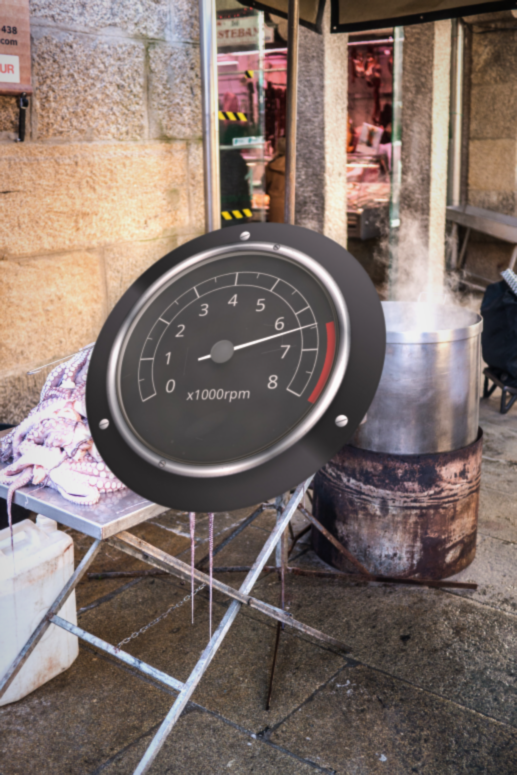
6500,rpm
